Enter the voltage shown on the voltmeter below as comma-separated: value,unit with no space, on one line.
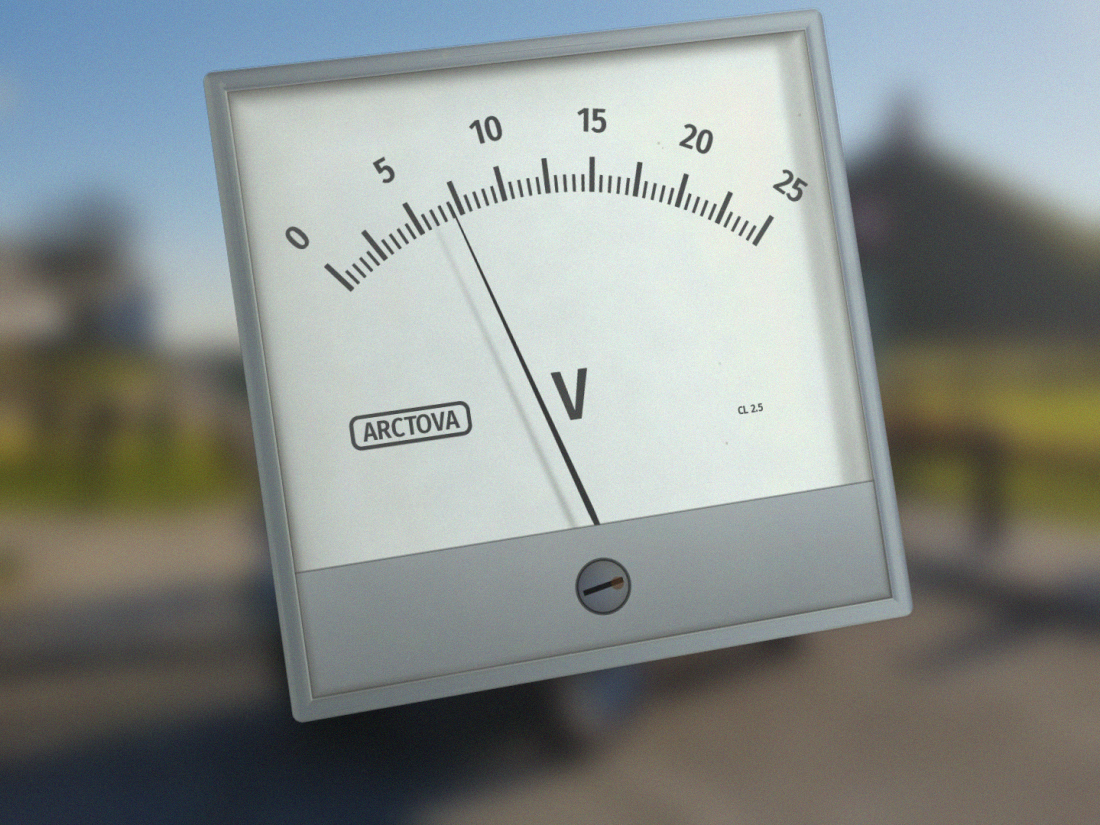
7,V
